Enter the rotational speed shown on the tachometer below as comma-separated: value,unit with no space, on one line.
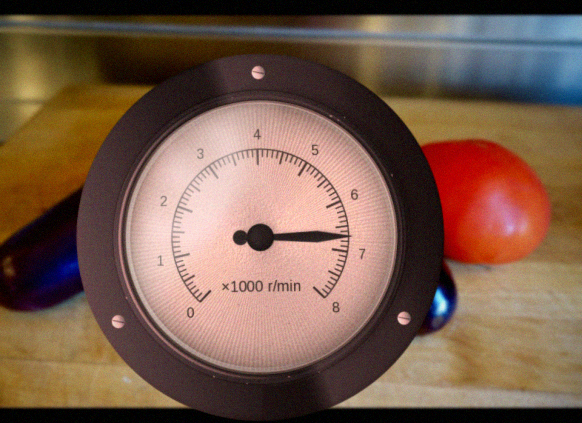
6700,rpm
